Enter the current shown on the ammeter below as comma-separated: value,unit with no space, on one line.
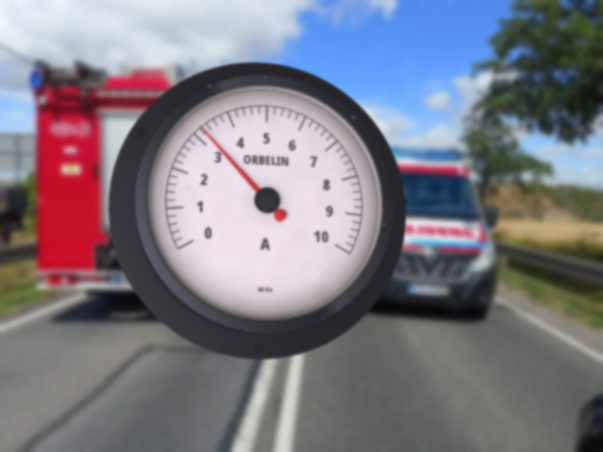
3.2,A
